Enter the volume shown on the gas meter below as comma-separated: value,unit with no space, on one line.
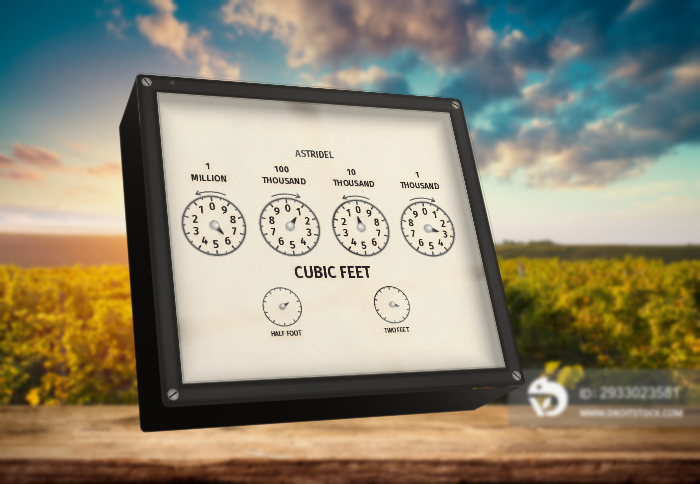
610300,ft³
